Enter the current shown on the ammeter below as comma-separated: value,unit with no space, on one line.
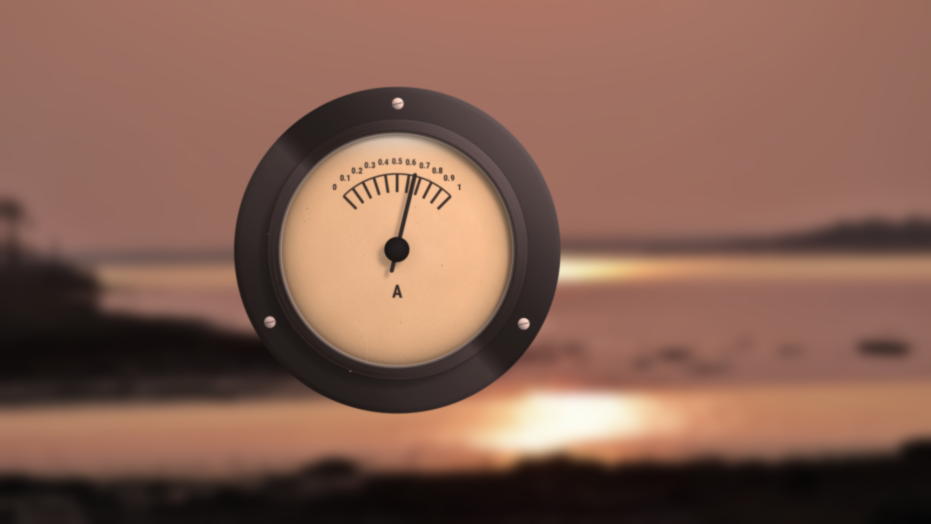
0.65,A
